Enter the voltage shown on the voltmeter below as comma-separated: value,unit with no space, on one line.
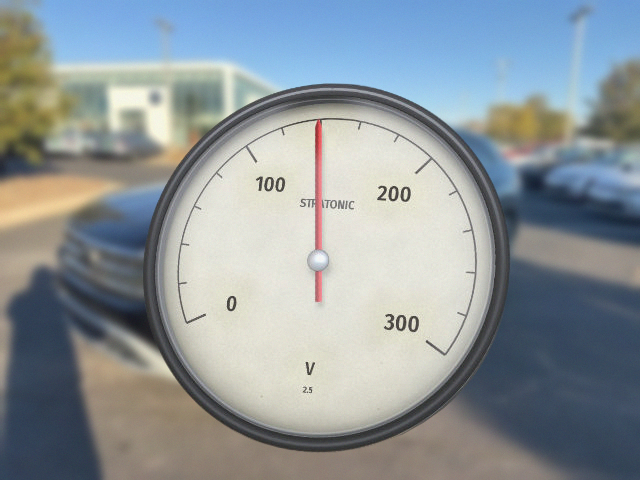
140,V
